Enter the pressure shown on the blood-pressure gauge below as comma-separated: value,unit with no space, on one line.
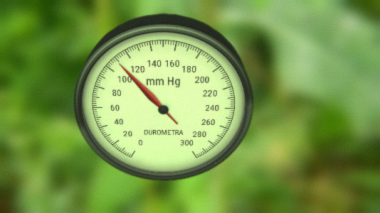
110,mmHg
